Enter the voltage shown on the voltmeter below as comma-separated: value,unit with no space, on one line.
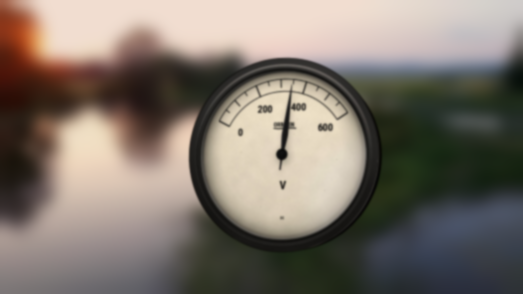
350,V
